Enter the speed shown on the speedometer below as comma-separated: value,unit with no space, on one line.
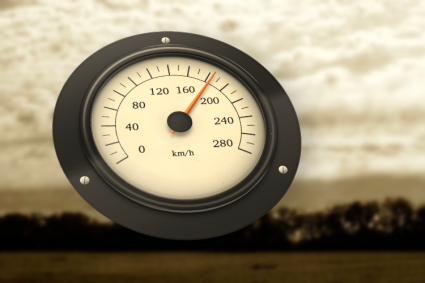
185,km/h
